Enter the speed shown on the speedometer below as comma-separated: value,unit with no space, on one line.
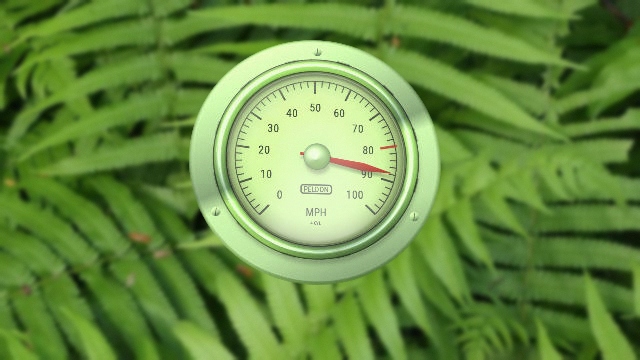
88,mph
